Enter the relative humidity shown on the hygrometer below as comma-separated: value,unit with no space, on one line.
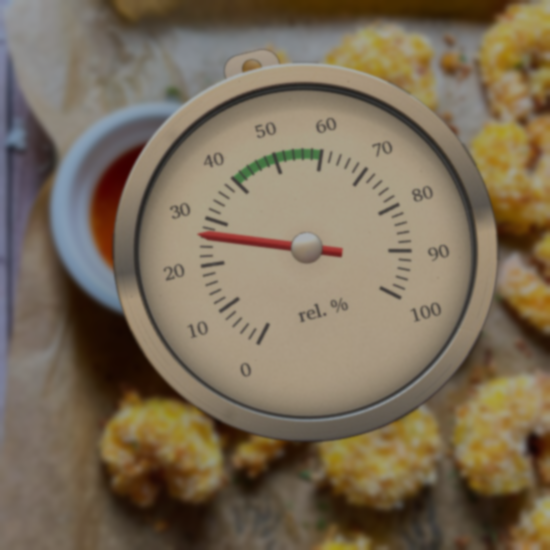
26,%
